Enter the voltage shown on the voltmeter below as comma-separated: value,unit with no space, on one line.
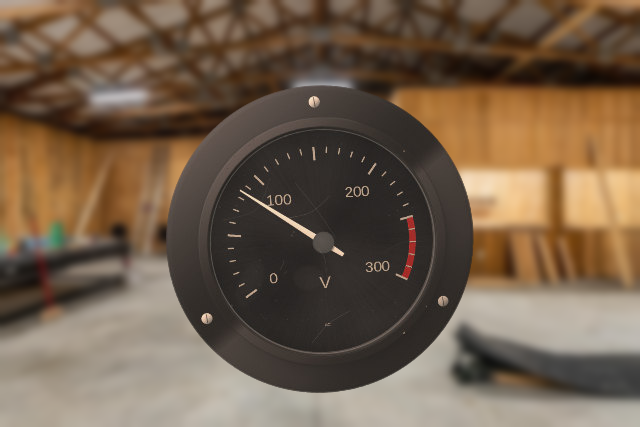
85,V
